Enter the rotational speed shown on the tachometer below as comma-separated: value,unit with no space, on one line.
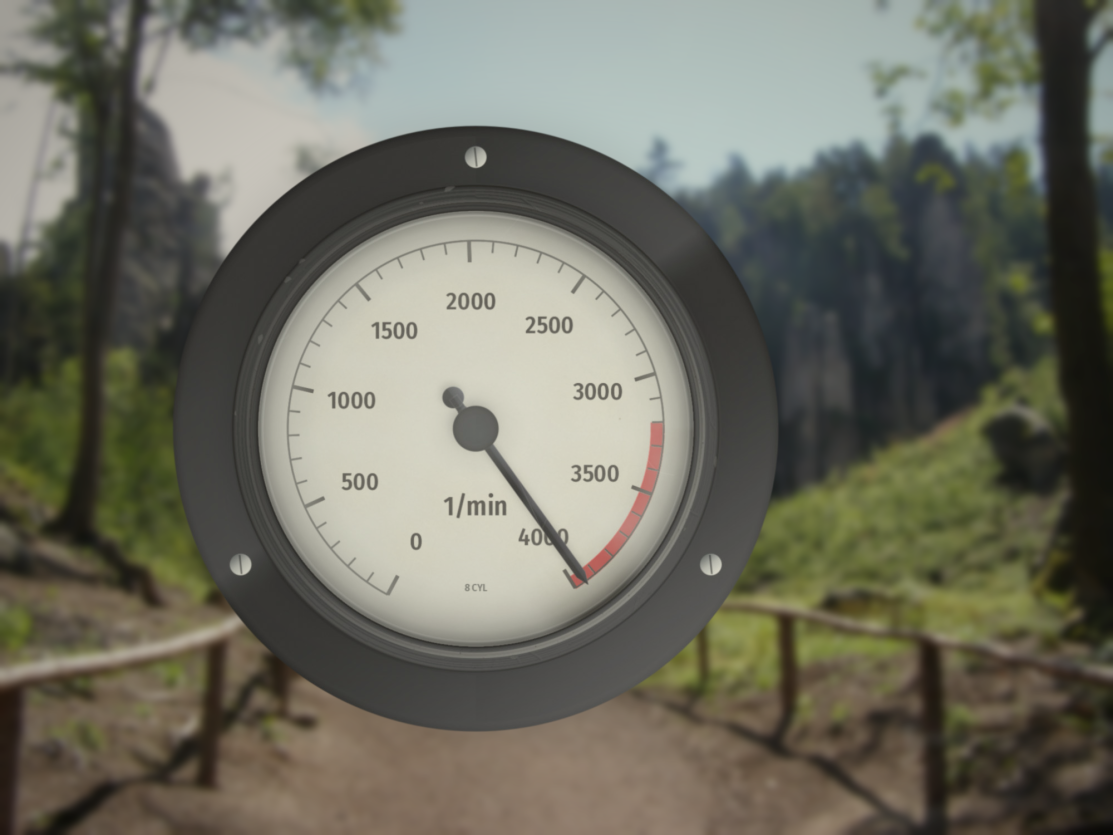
3950,rpm
